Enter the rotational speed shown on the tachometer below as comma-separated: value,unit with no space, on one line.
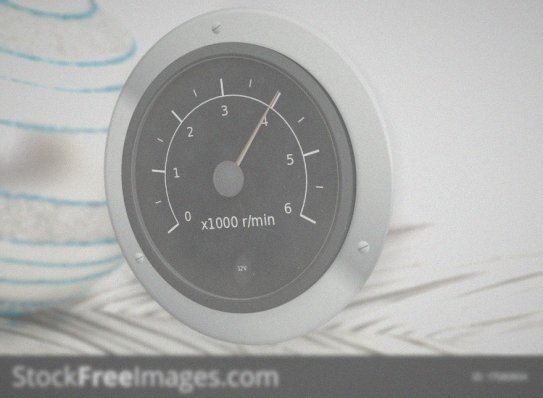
4000,rpm
